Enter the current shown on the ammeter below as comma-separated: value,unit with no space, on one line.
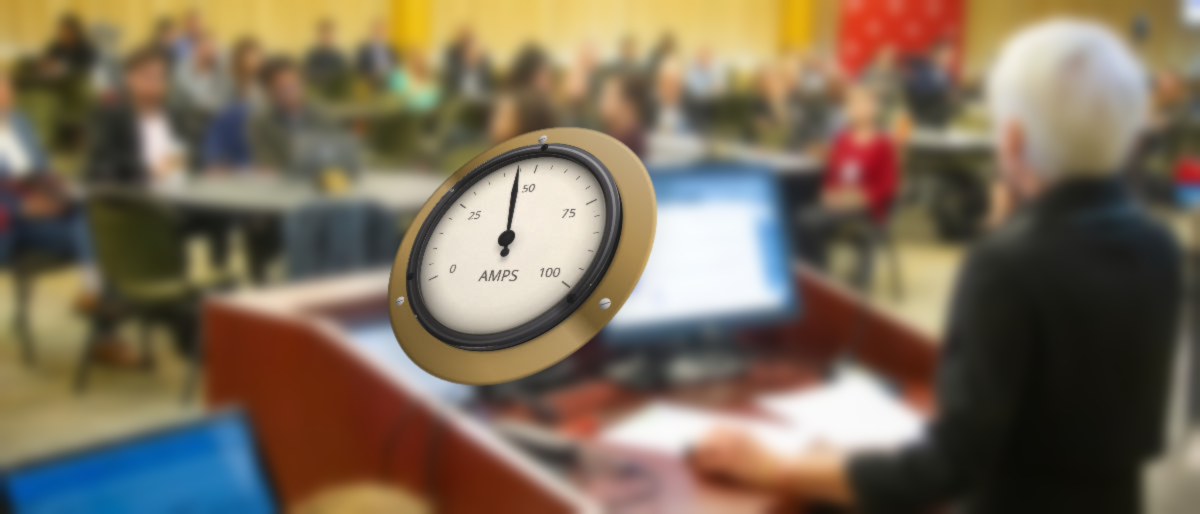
45,A
